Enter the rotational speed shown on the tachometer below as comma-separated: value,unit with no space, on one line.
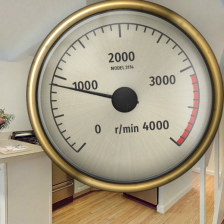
900,rpm
